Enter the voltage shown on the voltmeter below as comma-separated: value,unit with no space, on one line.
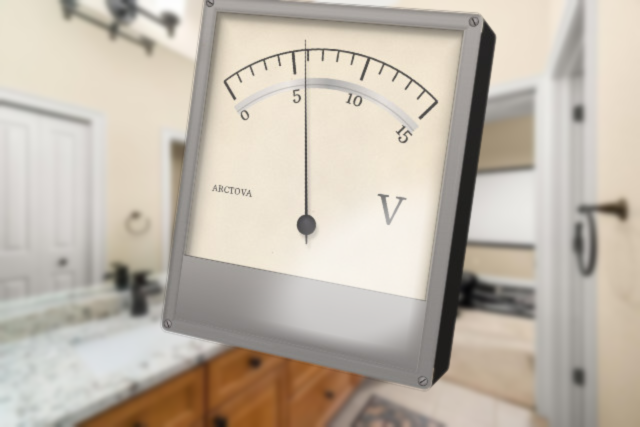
6,V
